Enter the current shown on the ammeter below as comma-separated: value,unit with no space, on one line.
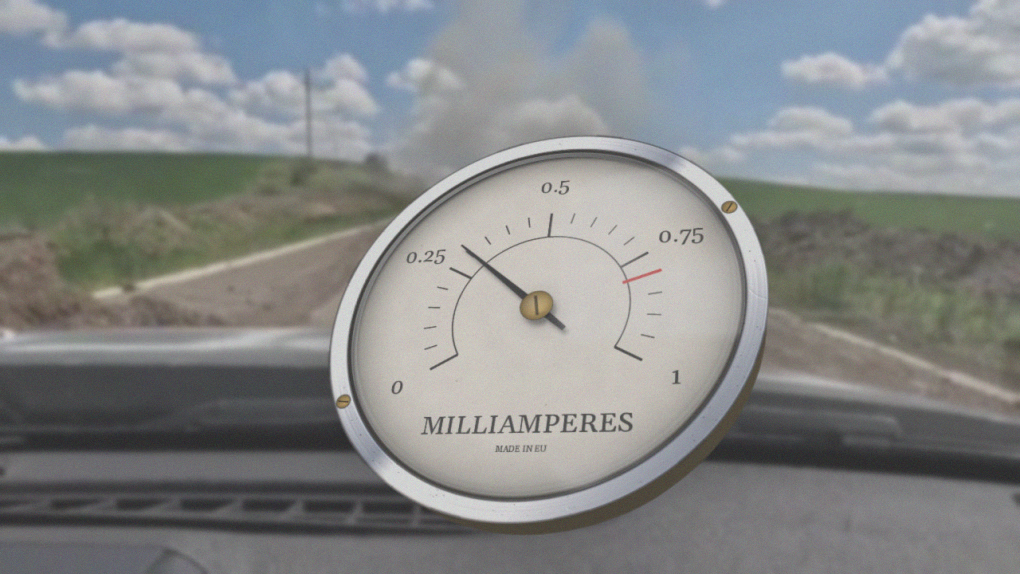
0.3,mA
